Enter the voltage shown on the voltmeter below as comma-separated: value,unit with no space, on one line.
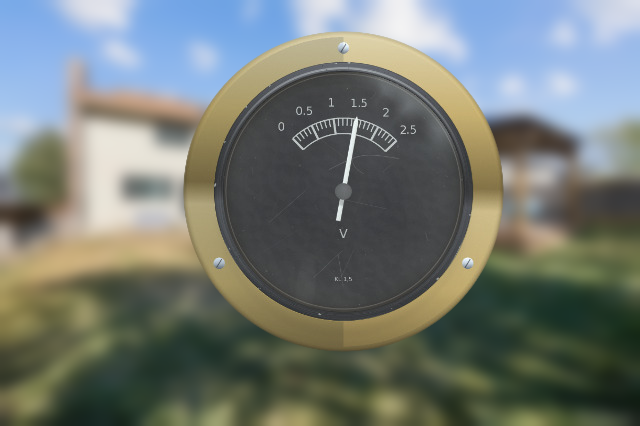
1.5,V
